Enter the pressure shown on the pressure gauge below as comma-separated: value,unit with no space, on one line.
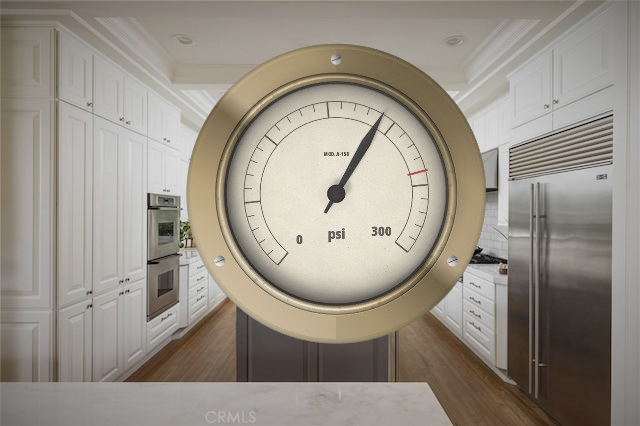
190,psi
